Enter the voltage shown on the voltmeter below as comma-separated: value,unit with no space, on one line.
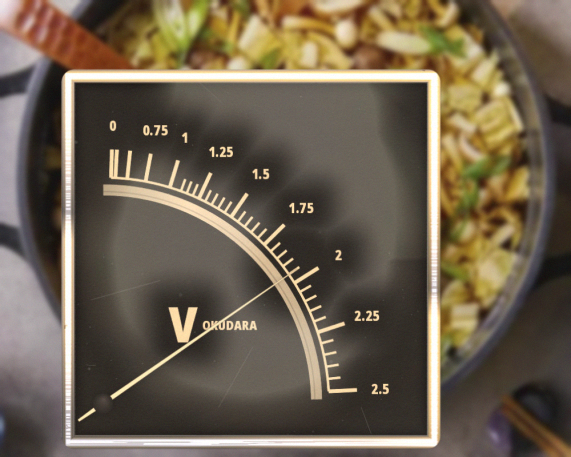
1.95,V
